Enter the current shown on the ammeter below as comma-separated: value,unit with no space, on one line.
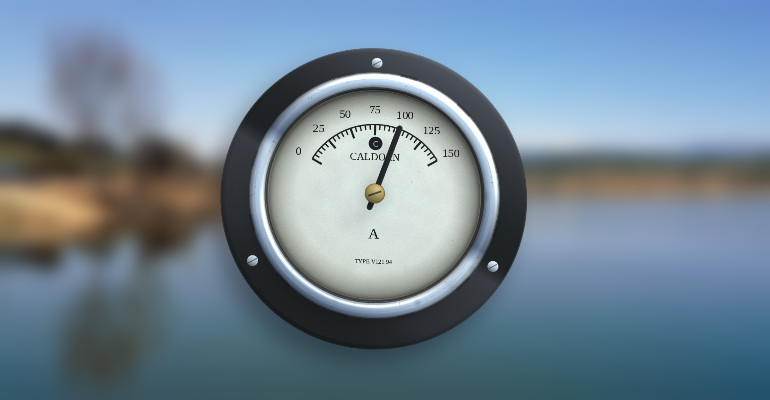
100,A
